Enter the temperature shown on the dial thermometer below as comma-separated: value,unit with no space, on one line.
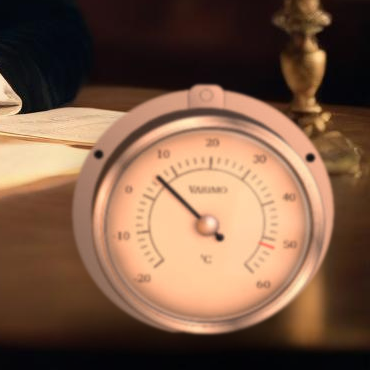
6,°C
